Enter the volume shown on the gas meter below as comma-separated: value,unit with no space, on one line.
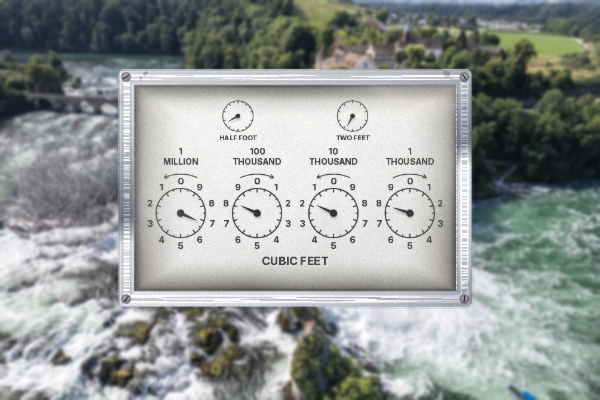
681800,ft³
